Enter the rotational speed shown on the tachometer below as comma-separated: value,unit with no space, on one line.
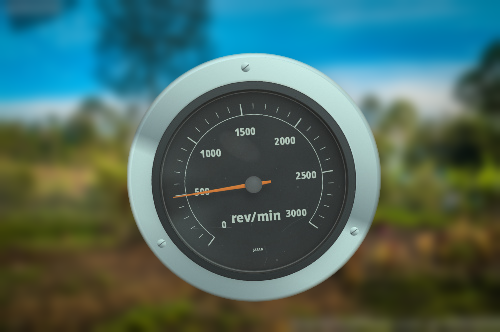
500,rpm
